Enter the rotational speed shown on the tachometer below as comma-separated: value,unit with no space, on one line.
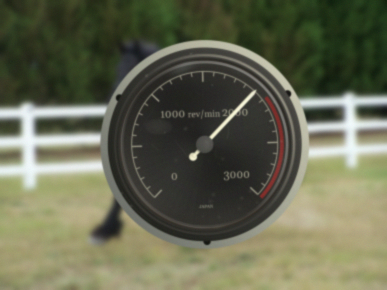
2000,rpm
